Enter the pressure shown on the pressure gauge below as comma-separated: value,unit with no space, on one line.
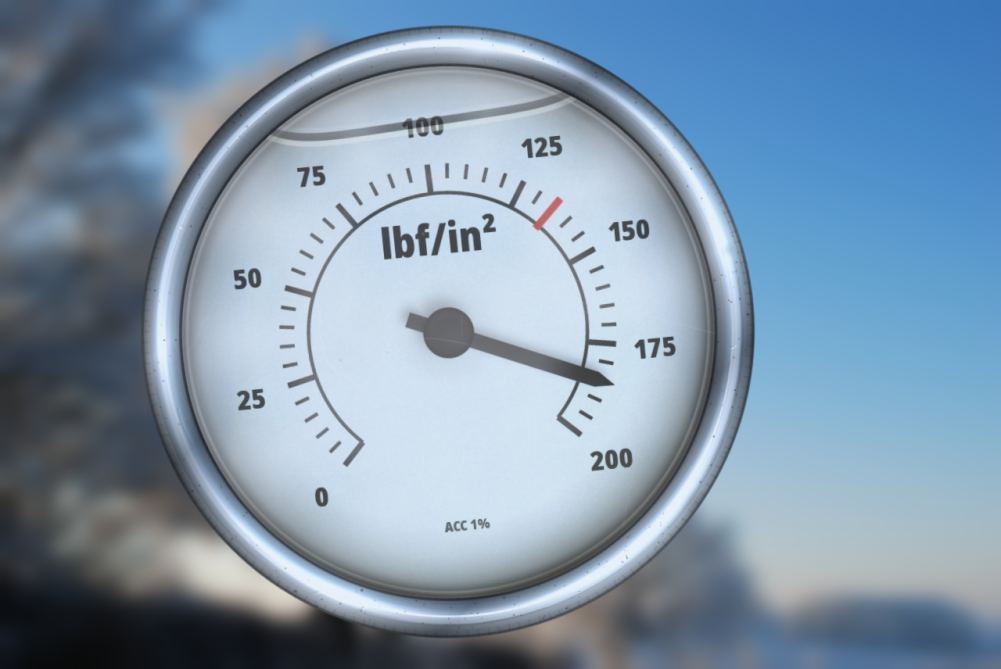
185,psi
